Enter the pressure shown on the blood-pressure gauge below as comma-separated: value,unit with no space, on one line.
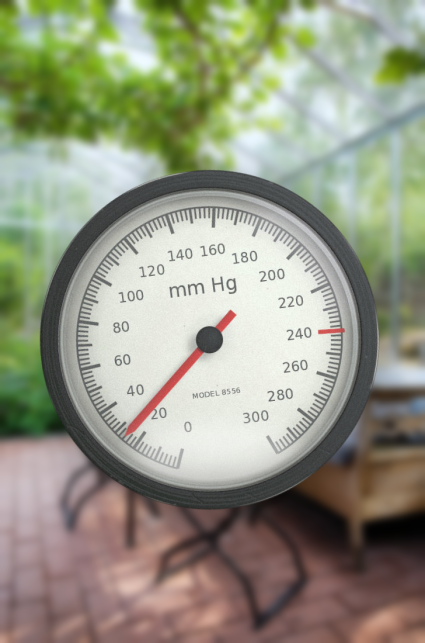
26,mmHg
